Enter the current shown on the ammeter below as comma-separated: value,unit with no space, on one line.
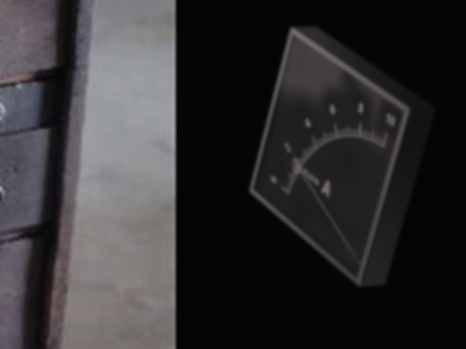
2,A
